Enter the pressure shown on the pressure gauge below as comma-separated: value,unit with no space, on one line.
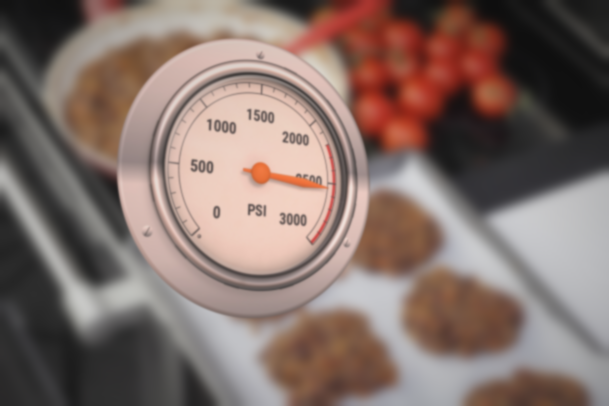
2550,psi
